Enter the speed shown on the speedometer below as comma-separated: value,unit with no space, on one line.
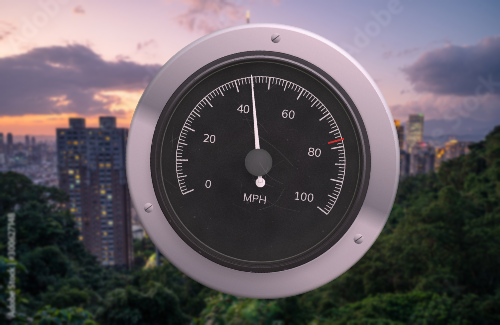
45,mph
